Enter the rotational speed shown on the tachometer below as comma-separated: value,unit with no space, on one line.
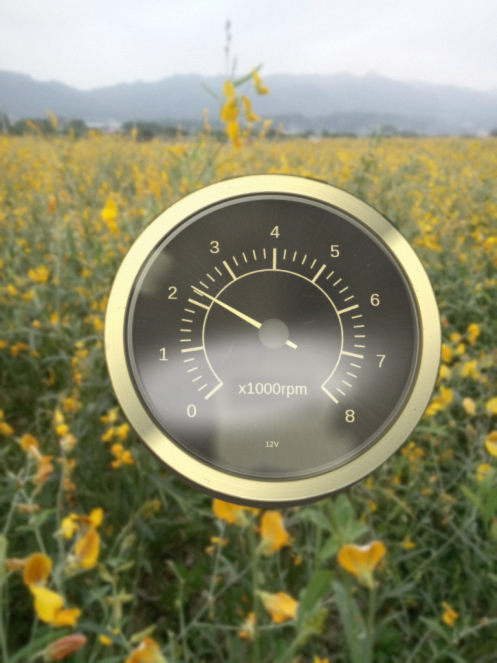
2200,rpm
